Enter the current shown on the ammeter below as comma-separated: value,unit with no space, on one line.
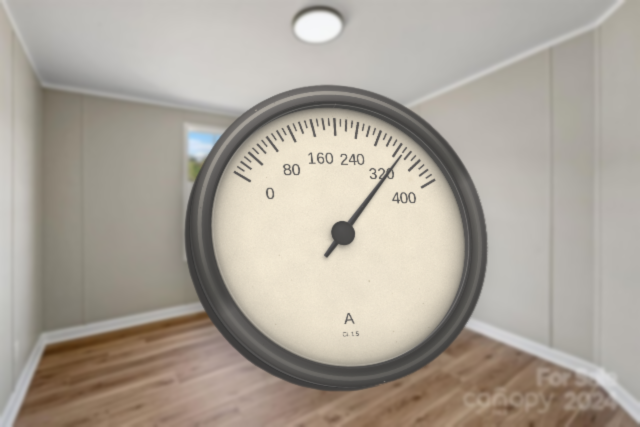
330,A
